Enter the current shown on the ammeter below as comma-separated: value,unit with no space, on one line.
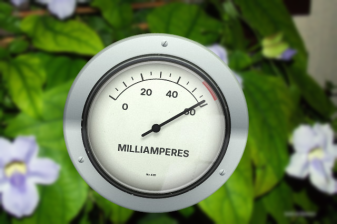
57.5,mA
